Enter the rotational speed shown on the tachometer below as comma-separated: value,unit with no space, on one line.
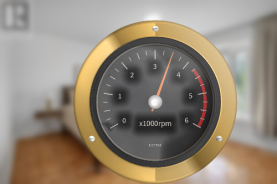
3500,rpm
